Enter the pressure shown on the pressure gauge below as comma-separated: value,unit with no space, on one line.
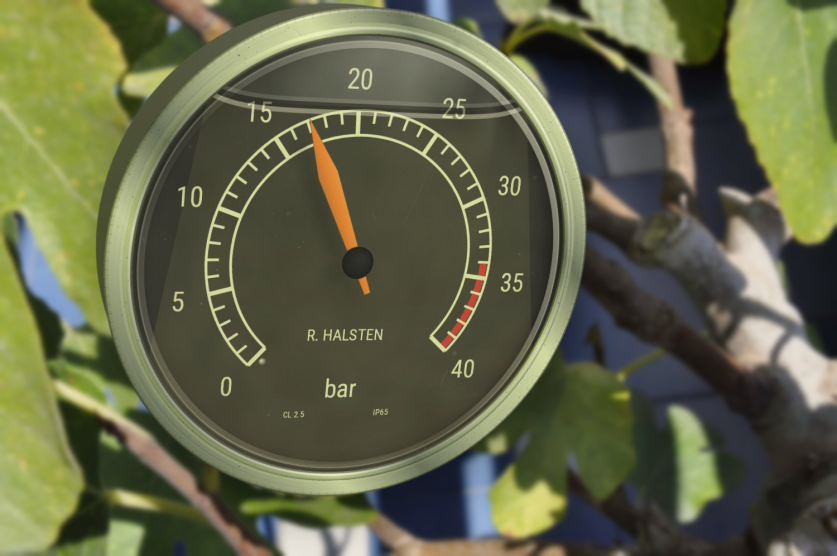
17,bar
